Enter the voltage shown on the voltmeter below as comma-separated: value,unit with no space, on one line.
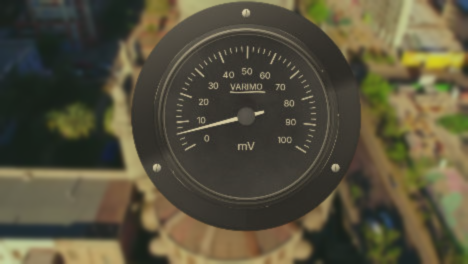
6,mV
